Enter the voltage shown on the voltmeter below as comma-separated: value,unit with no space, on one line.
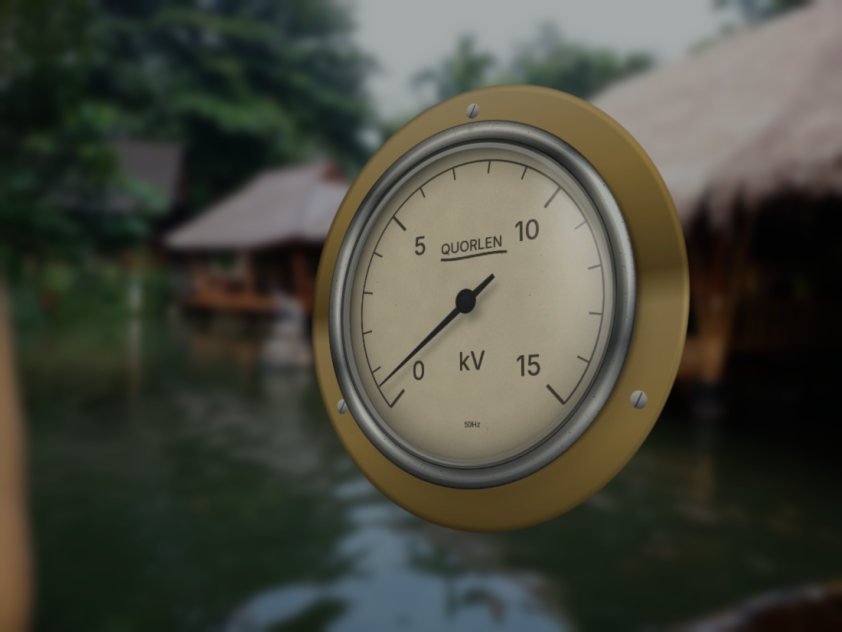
0.5,kV
